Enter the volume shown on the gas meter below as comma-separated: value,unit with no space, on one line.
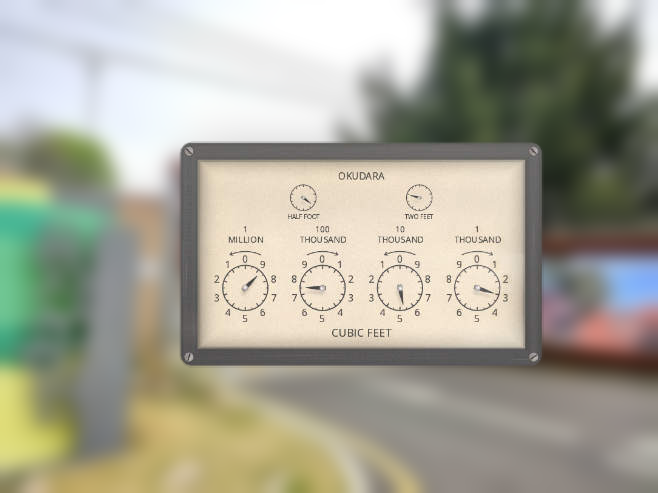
875300,ft³
